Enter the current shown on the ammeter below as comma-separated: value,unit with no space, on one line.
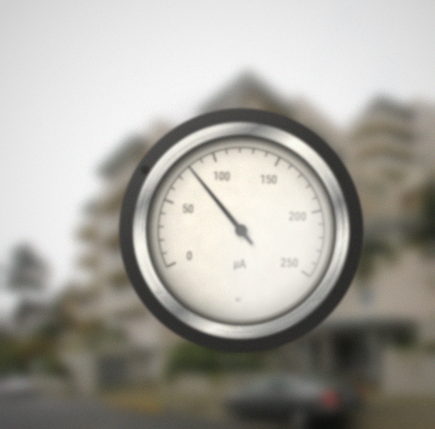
80,µA
